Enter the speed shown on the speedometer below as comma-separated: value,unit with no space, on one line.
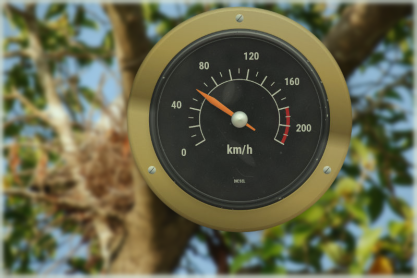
60,km/h
